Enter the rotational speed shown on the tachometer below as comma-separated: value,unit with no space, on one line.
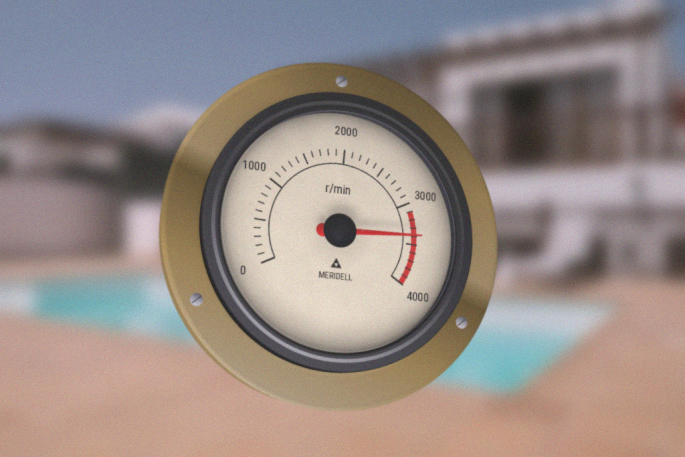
3400,rpm
